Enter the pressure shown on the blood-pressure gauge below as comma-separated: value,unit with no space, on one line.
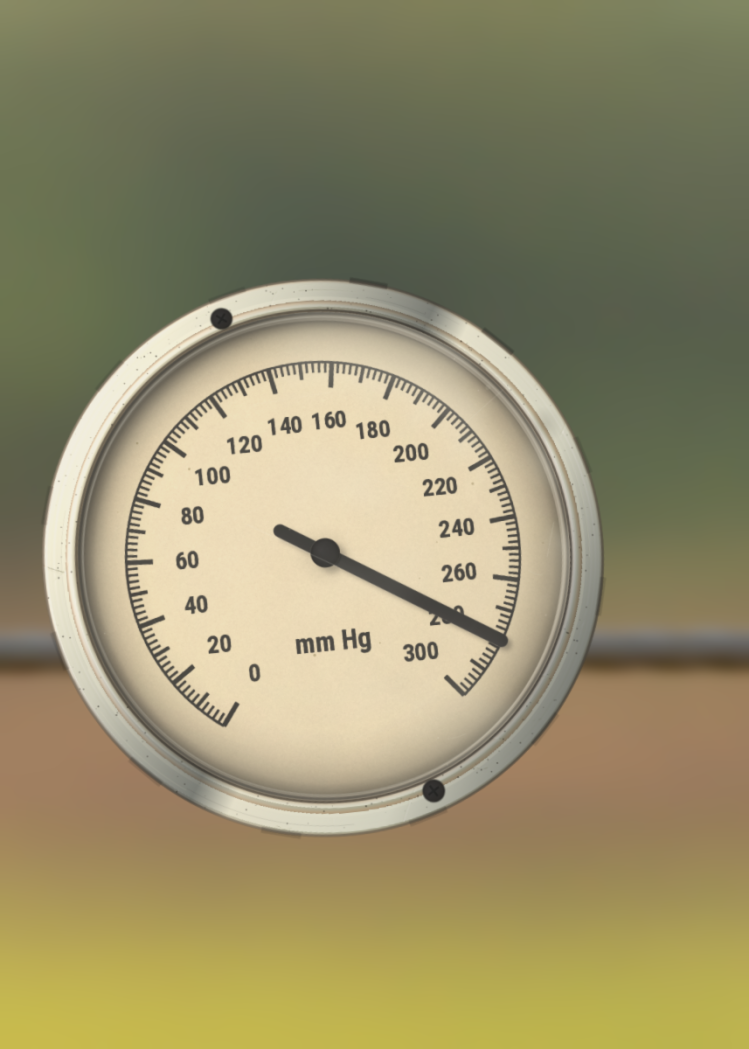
280,mmHg
